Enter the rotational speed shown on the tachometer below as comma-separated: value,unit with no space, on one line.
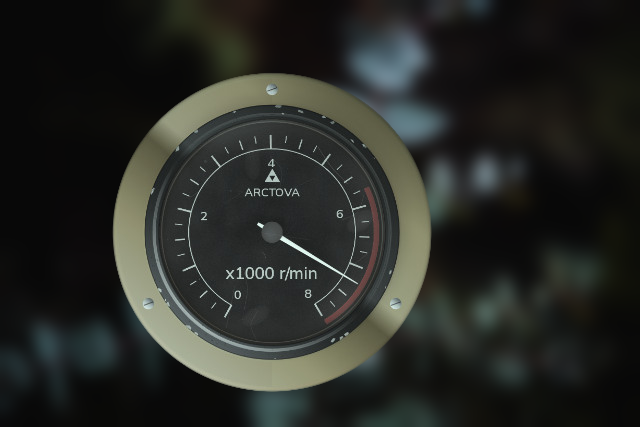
7250,rpm
